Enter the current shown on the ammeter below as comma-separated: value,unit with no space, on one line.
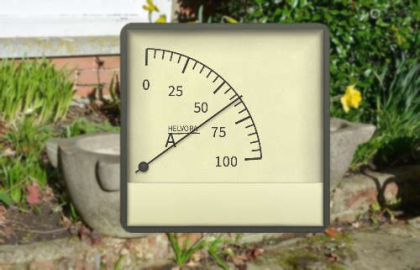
62.5,A
